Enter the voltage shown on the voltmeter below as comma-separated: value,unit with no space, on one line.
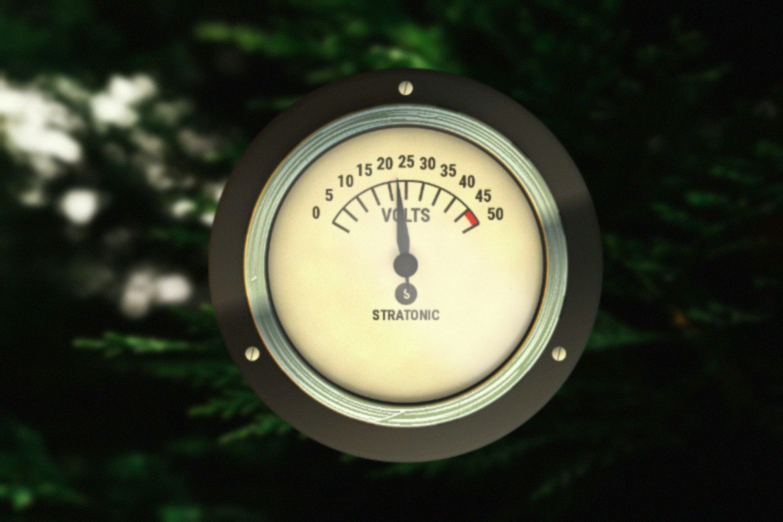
22.5,V
